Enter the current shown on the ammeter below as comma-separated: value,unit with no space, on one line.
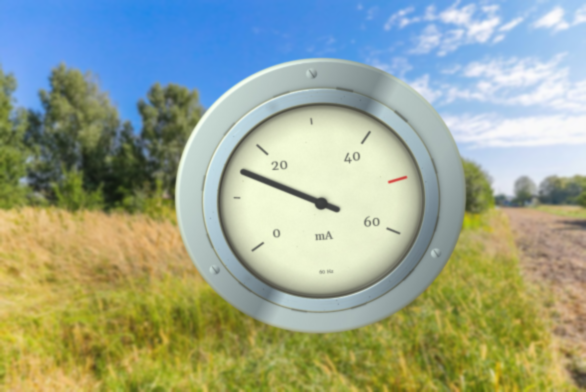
15,mA
